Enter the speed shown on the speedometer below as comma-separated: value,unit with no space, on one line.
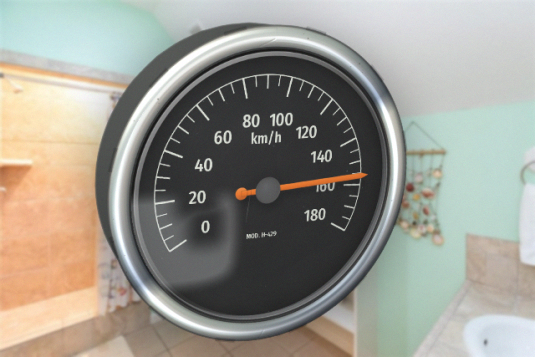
155,km/h
